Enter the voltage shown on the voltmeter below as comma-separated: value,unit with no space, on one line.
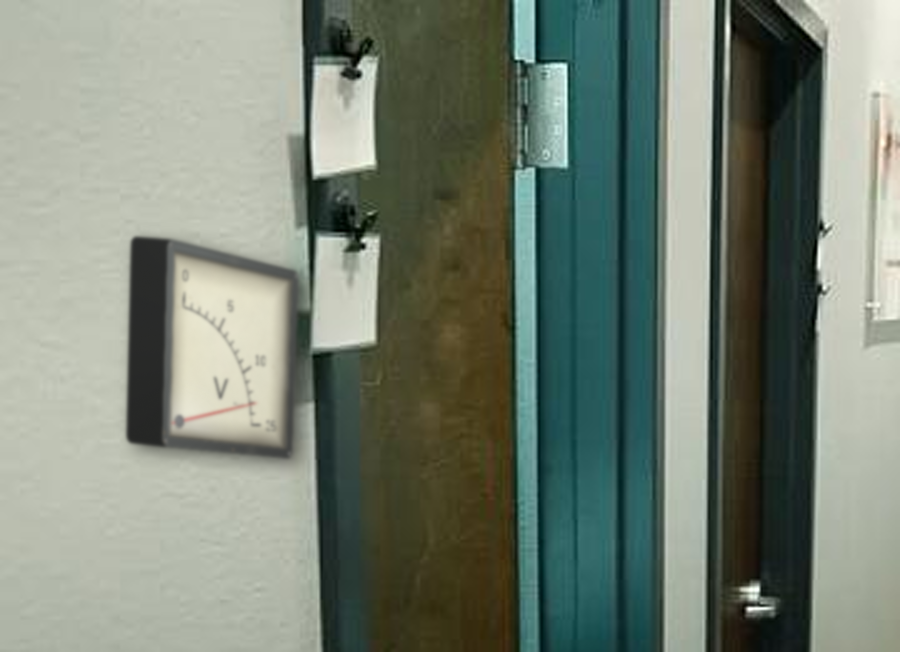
13,V
